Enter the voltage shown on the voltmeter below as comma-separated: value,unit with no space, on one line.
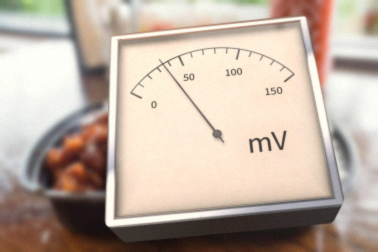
35,mV
